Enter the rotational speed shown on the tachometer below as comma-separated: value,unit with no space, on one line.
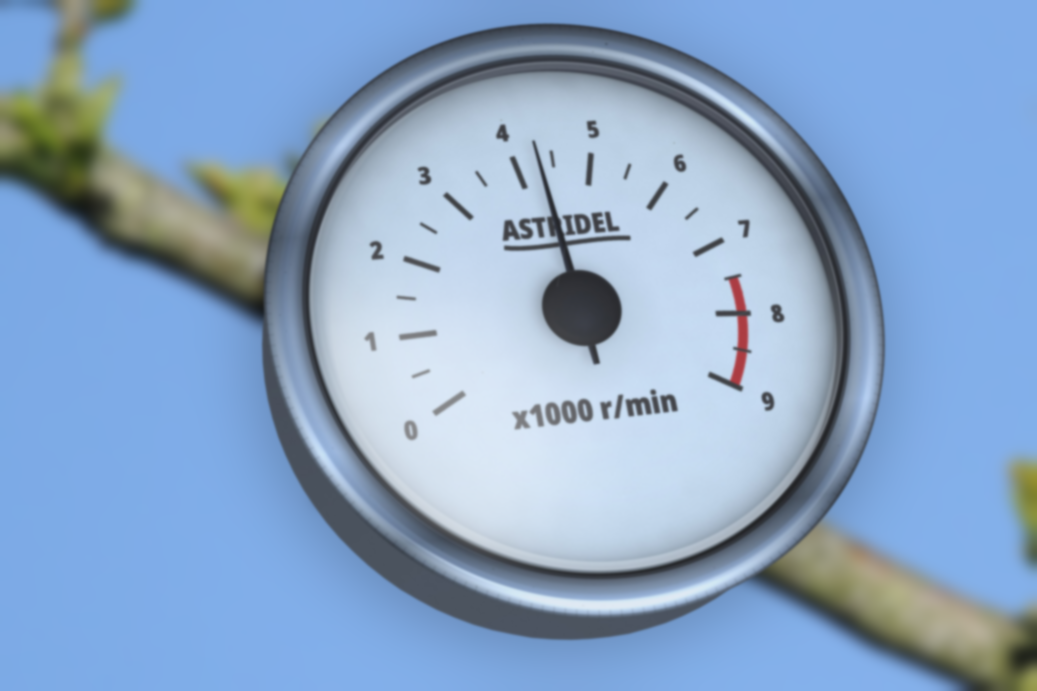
4250,rpm
